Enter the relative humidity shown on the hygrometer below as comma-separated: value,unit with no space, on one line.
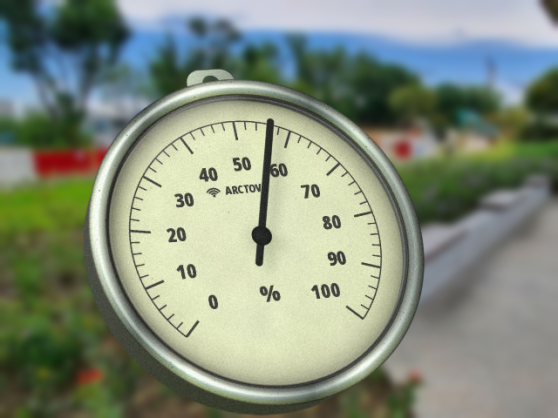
56,%
